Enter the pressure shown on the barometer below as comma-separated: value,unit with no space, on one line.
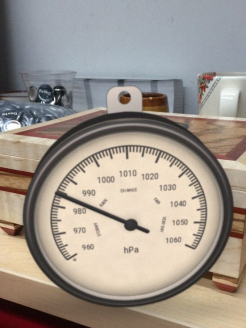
985,hPa
